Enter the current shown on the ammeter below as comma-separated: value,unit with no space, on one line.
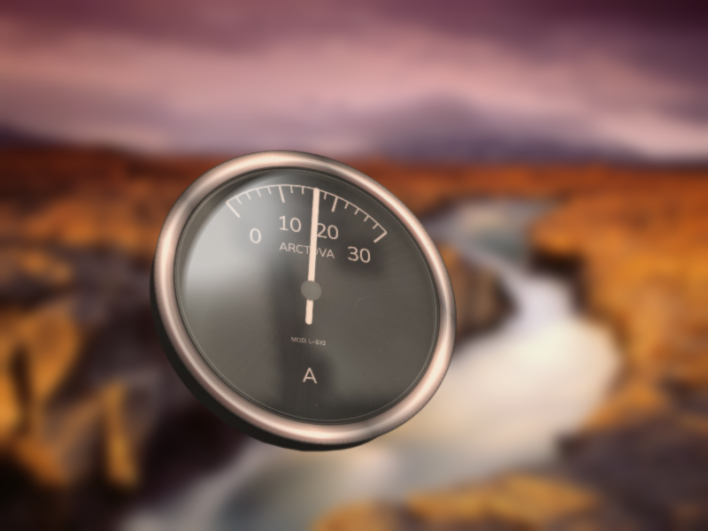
16,A
